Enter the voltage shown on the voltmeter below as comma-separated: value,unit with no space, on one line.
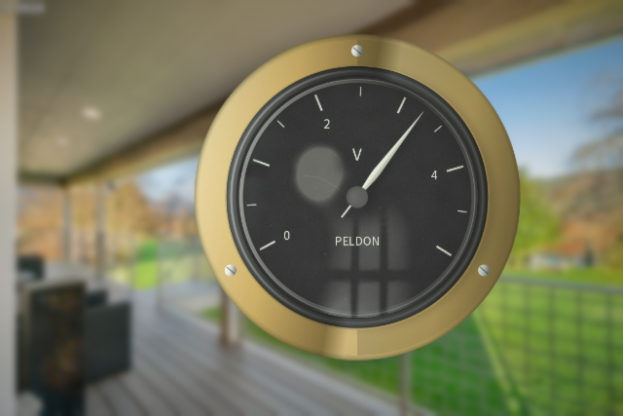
3.25,V
